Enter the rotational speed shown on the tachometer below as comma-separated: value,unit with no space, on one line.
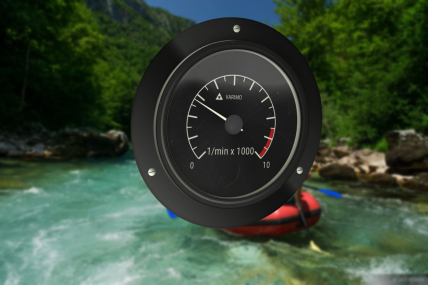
2750,rpm
